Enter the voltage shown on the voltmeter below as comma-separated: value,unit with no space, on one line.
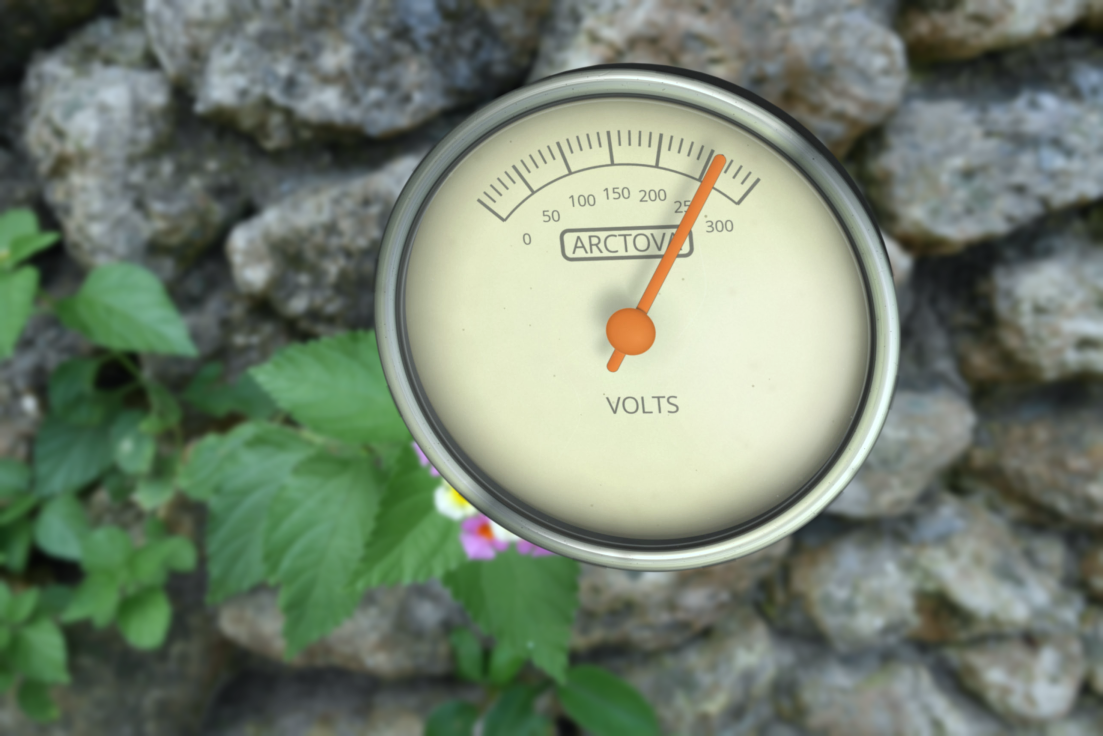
260,V
